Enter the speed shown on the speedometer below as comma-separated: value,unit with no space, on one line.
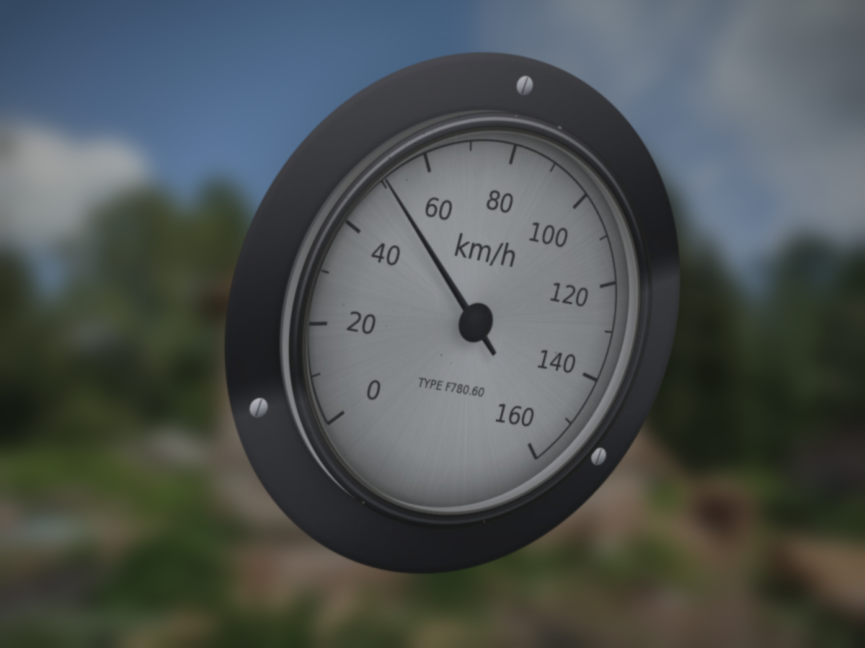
50,km/h
